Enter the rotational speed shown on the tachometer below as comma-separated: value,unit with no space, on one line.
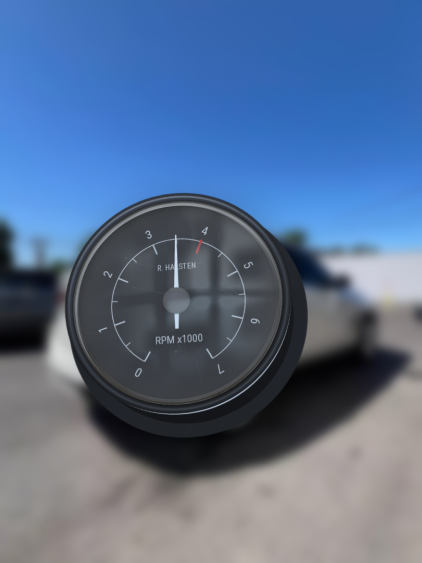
3500,rpm
